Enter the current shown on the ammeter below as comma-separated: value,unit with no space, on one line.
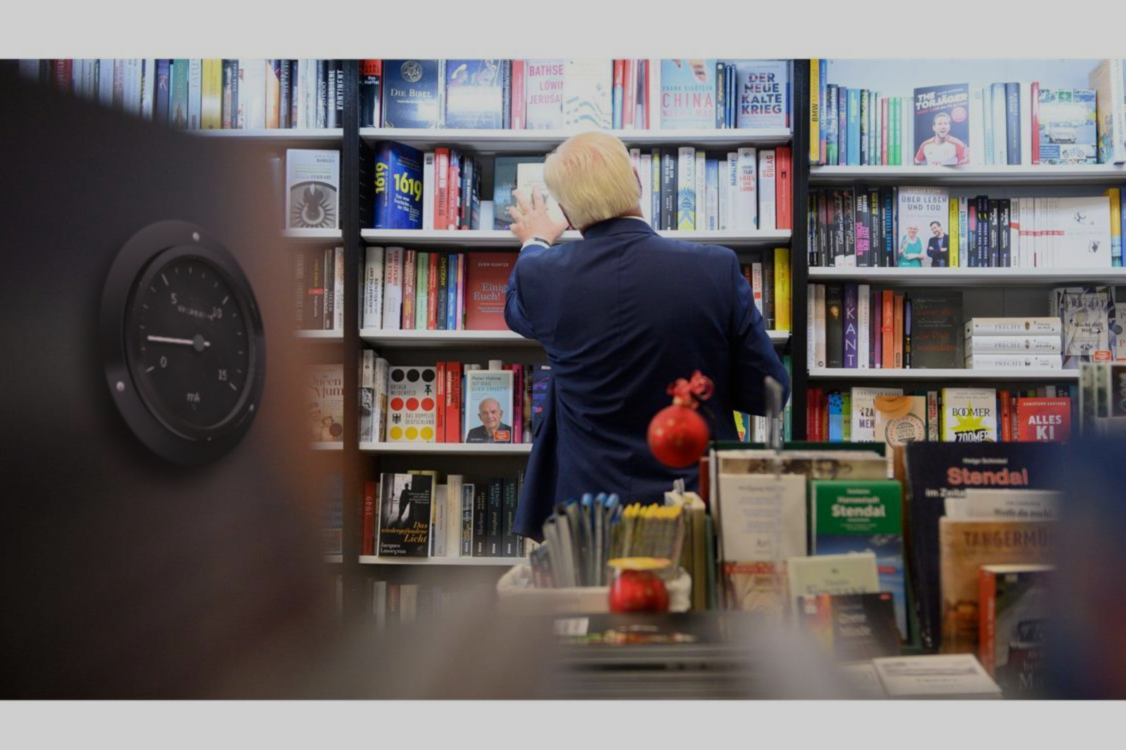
1.5,mA
